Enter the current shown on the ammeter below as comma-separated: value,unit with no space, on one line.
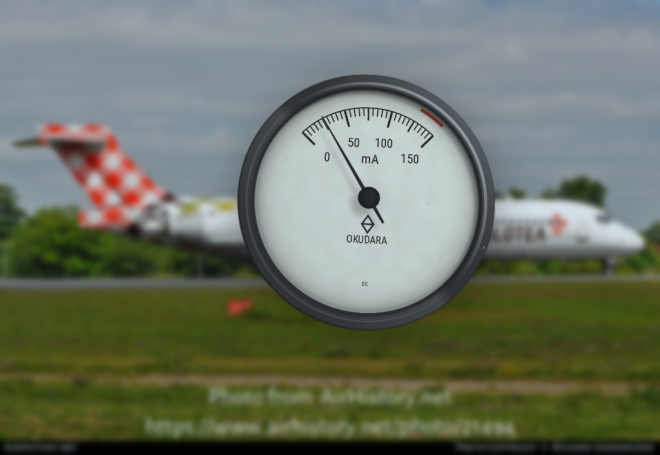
25,mA
